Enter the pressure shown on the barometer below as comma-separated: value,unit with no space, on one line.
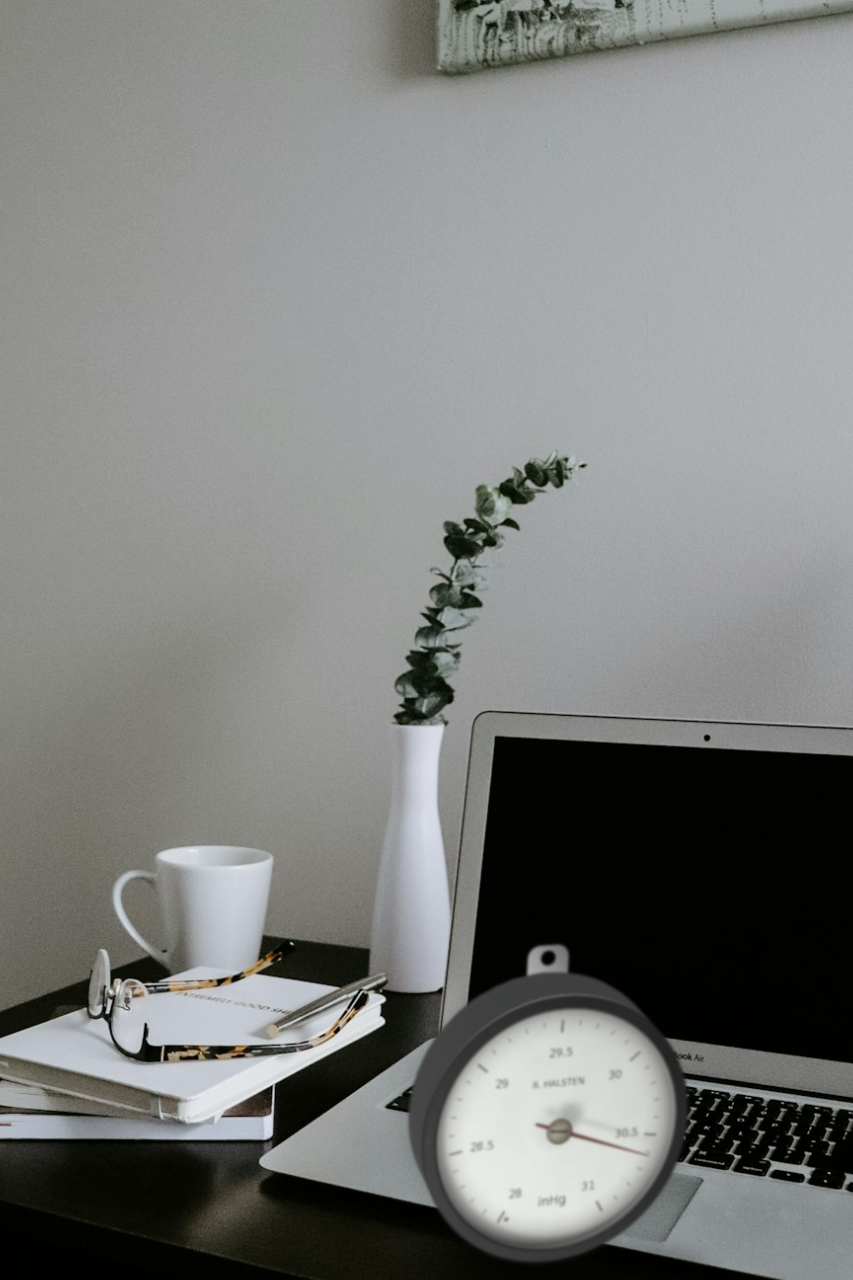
30.6,inHg
